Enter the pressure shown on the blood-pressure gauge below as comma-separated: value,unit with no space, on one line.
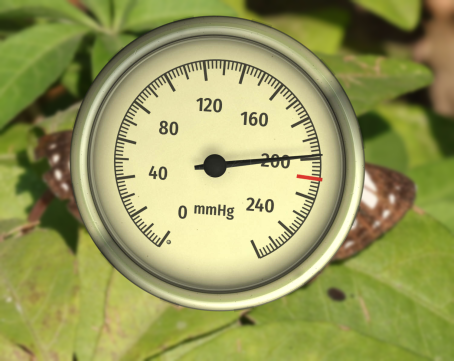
198,mmHg
